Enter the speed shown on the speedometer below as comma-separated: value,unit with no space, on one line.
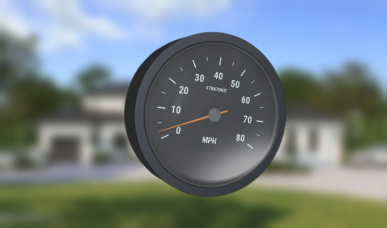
2.5,mph
